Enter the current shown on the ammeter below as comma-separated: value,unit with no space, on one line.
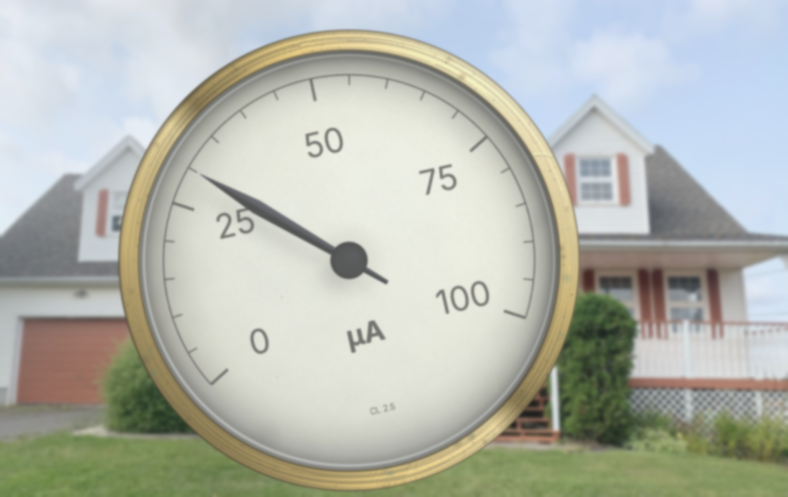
30,µA
